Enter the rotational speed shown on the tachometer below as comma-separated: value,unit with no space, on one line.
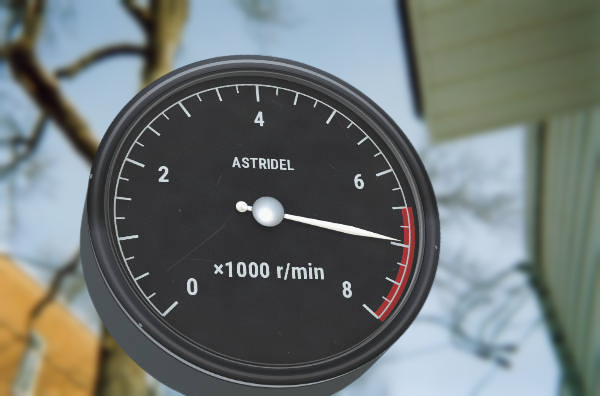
7000,rpm
